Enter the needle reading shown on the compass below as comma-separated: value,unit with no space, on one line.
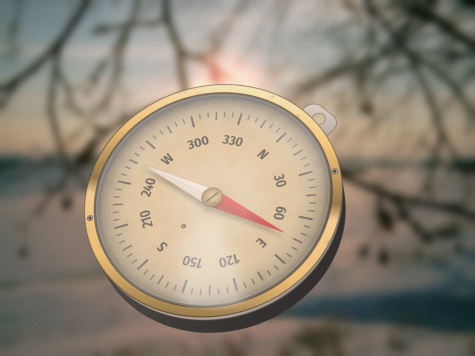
75,°
